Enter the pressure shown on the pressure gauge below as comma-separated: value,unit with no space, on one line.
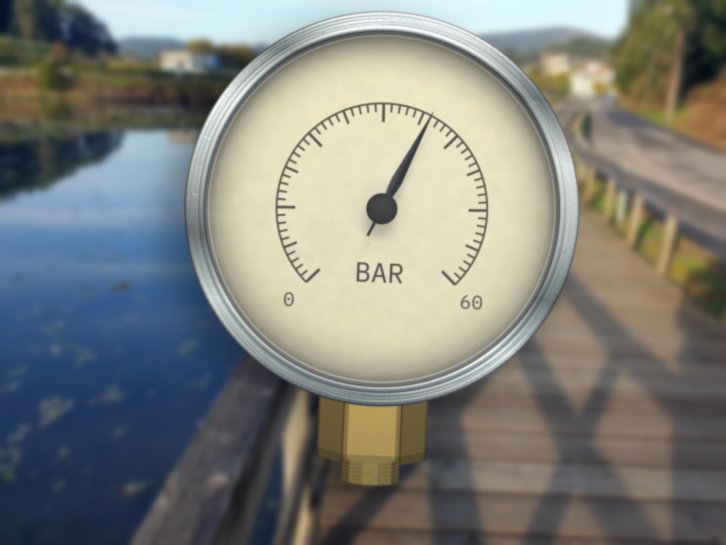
36,bar
